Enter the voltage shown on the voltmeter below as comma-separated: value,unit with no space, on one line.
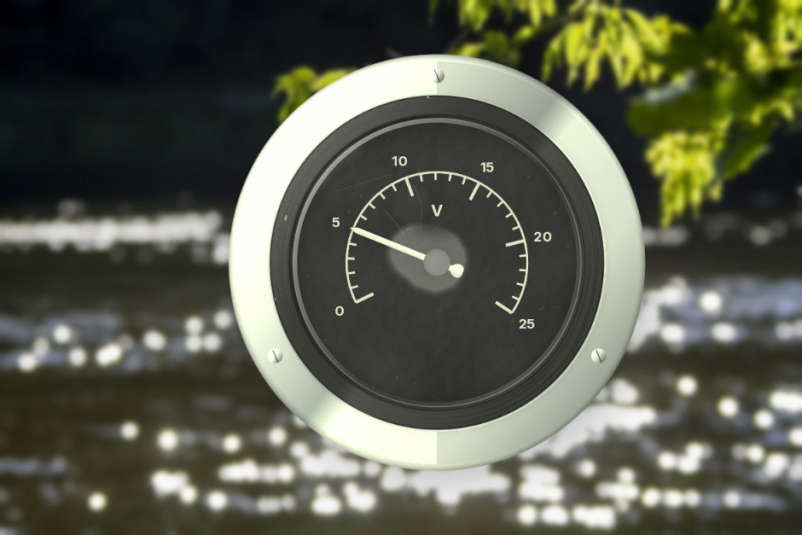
5,V
